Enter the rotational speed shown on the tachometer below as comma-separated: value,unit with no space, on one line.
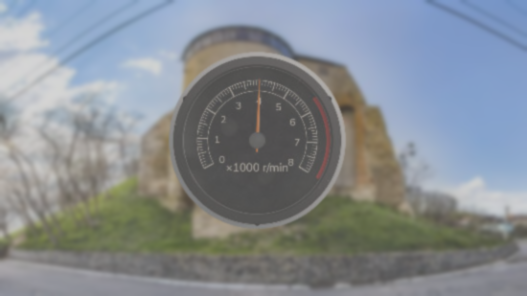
4000,rpm
